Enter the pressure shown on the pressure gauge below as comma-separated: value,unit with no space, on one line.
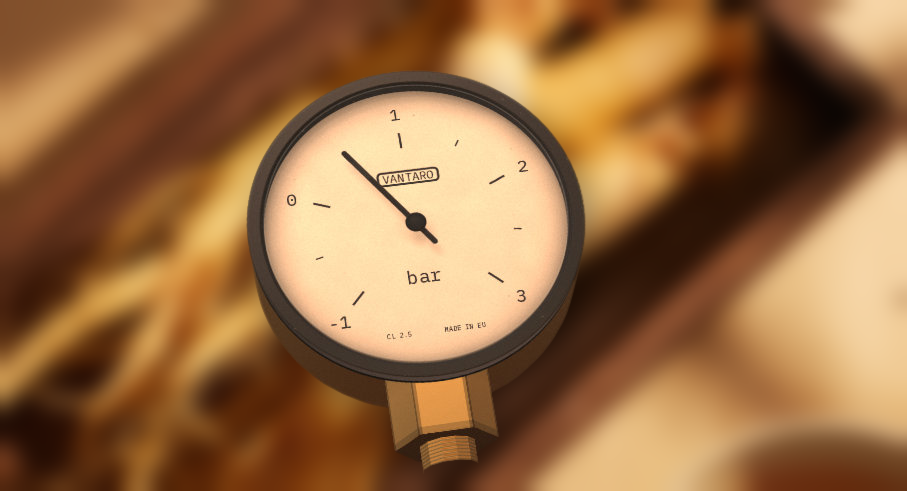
0.5,bar
